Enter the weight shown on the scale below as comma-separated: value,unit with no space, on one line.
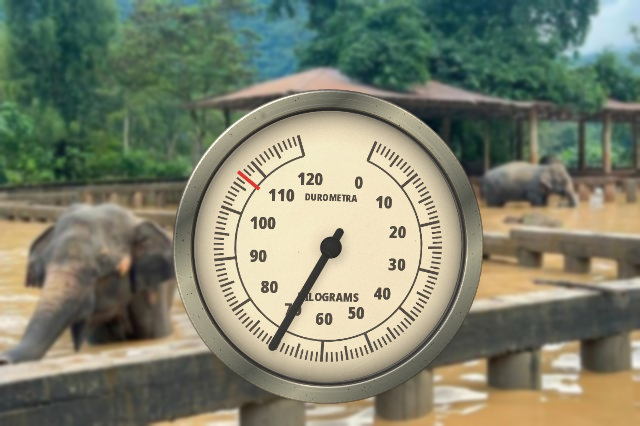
70,kg
